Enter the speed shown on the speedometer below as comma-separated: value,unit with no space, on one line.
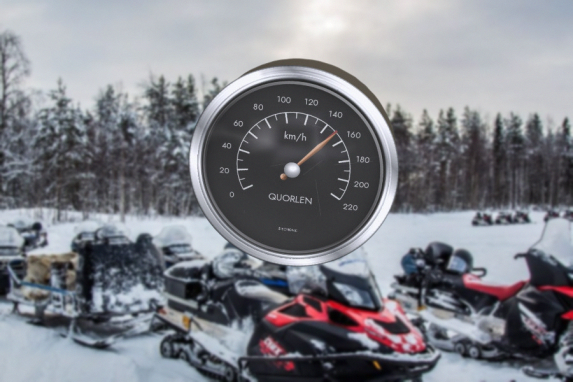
150,km/h
